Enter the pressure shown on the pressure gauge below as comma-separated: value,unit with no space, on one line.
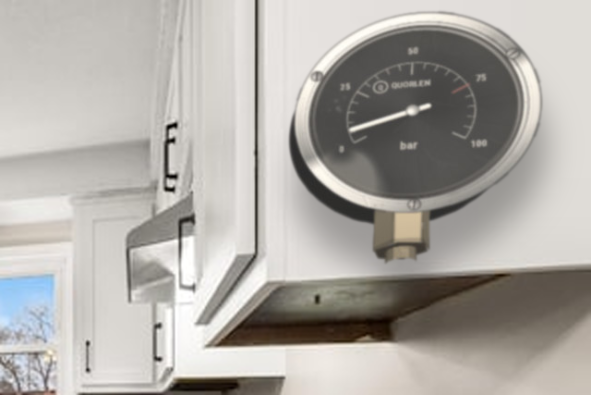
5,bar
